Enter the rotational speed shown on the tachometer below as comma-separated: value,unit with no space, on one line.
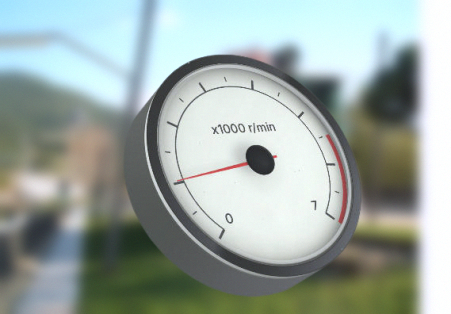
1000,rpm
